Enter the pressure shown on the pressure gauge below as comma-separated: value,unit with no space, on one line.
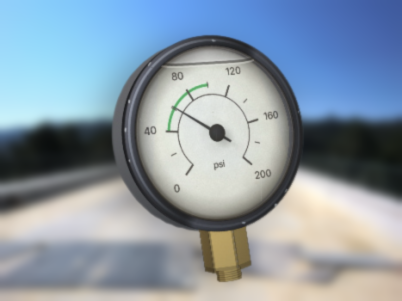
60,psi
